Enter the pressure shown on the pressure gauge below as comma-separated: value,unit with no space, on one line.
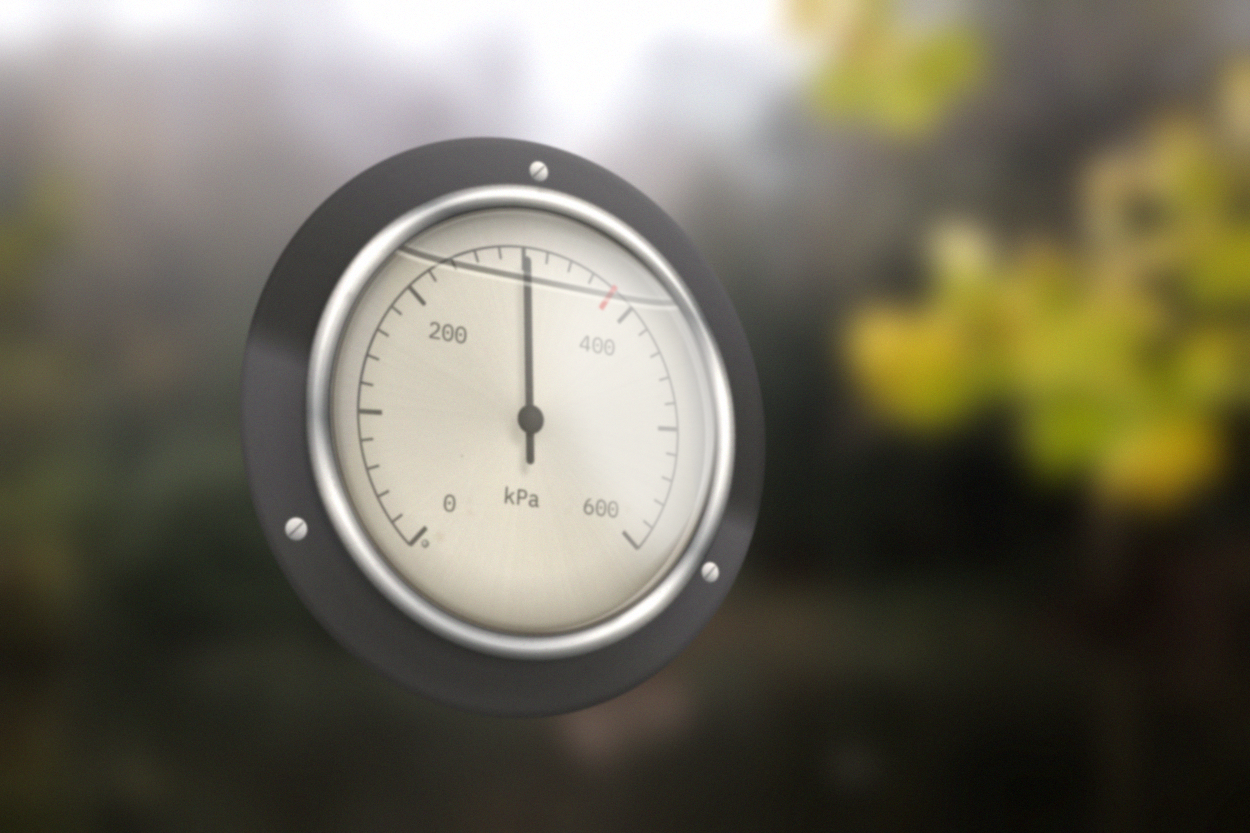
300,kPa
